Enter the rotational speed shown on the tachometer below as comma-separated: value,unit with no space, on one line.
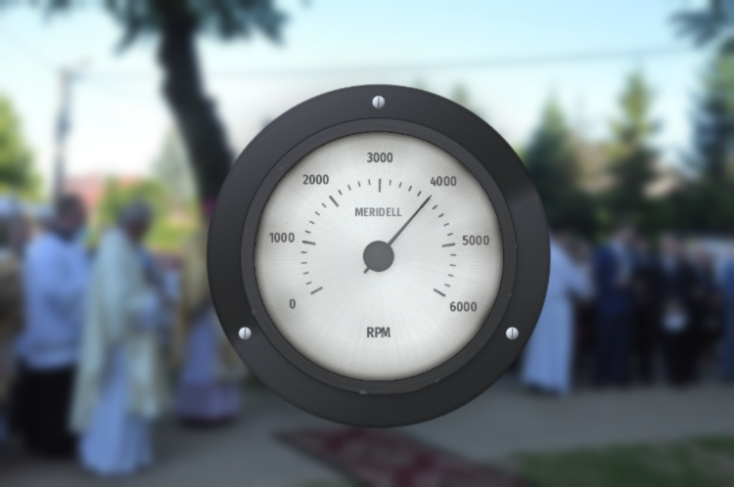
4000,rpm
